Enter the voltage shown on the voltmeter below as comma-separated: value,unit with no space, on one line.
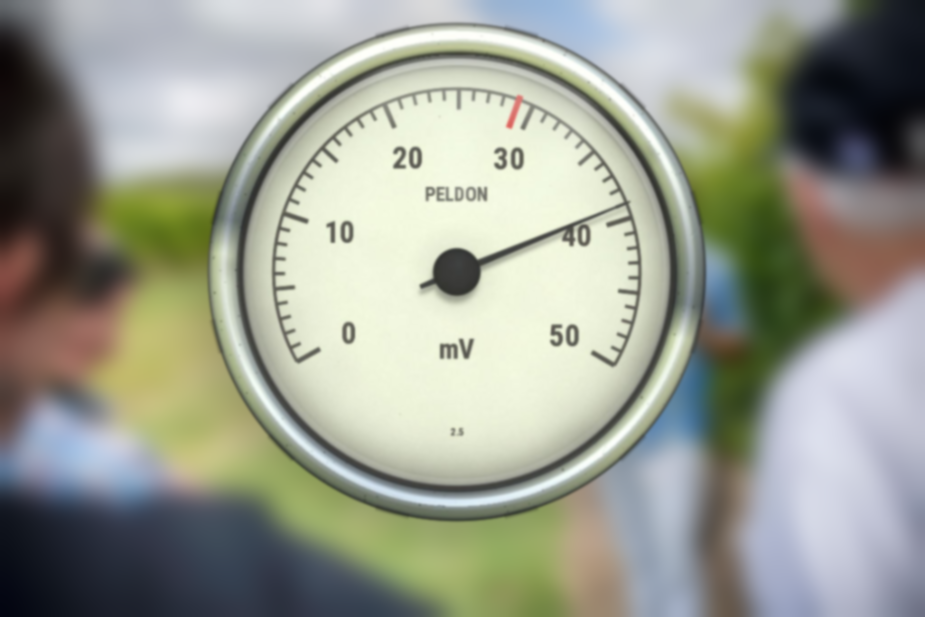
39,mV
